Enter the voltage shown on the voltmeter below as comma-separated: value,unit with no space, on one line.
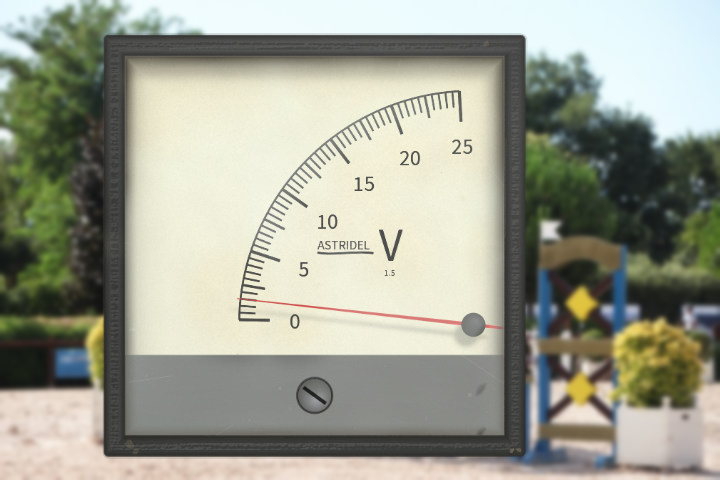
1.5,V
